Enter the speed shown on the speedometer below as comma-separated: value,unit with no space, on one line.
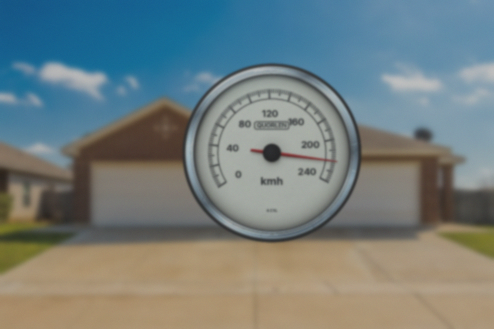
220,km/h
